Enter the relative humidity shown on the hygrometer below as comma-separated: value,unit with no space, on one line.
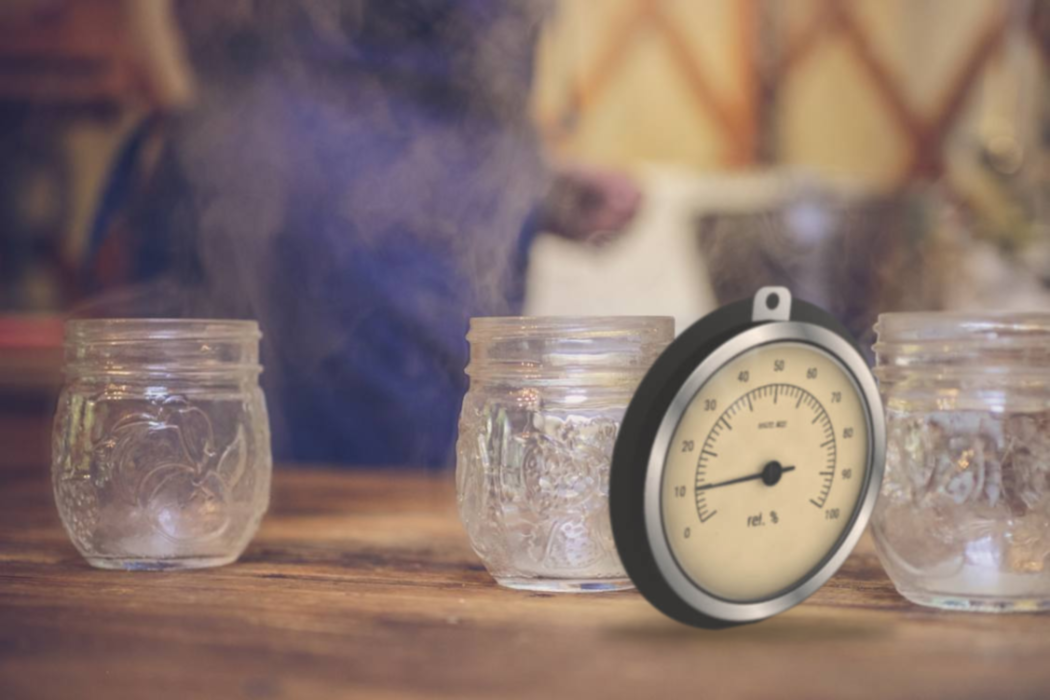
10,%
